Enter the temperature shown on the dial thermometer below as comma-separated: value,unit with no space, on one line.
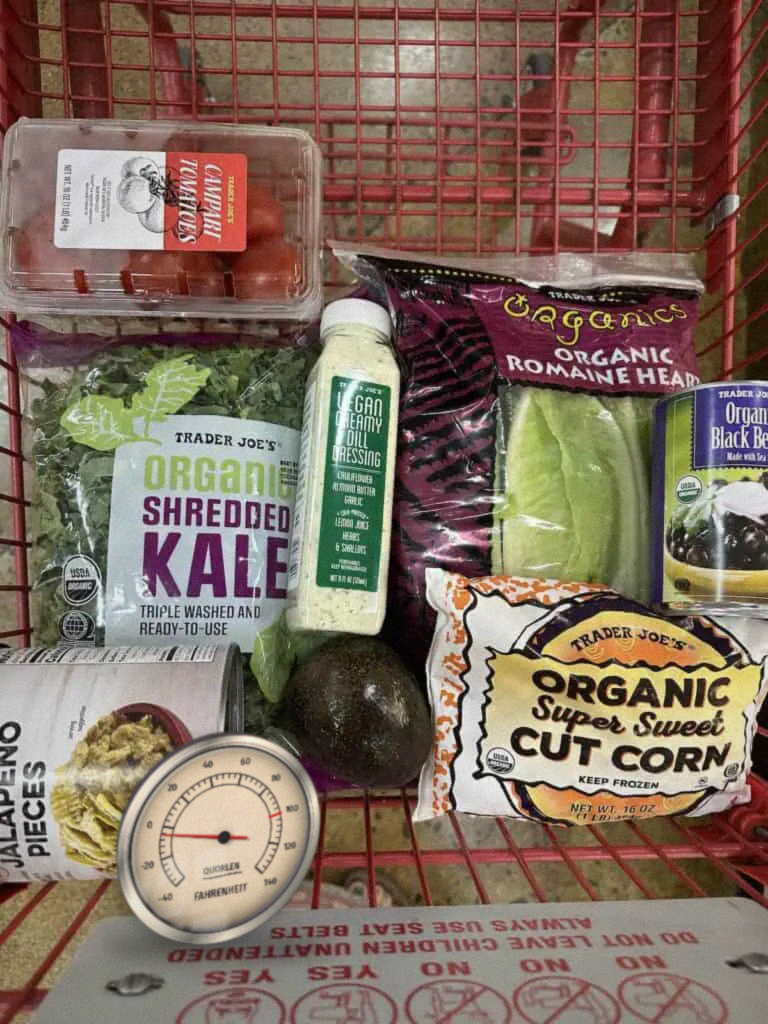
-4,°F
